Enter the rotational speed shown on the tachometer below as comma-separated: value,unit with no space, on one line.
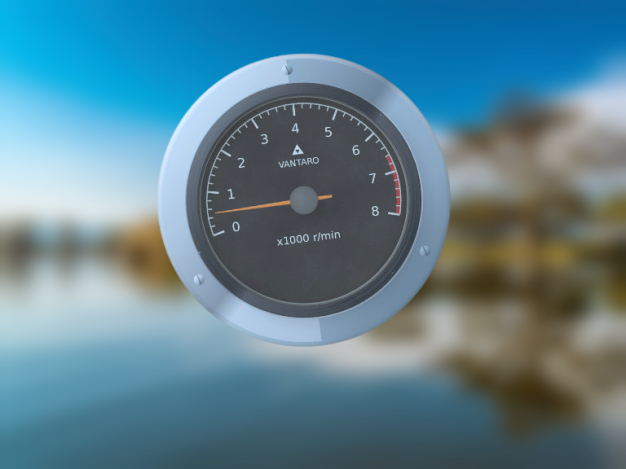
500,rpm
